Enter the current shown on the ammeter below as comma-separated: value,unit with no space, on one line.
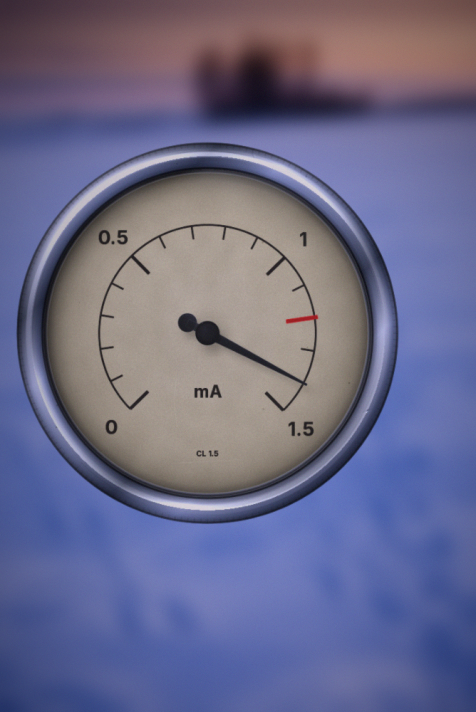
1.4,mA
